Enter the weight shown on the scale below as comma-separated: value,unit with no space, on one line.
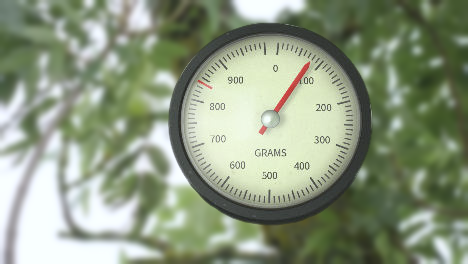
80,g
